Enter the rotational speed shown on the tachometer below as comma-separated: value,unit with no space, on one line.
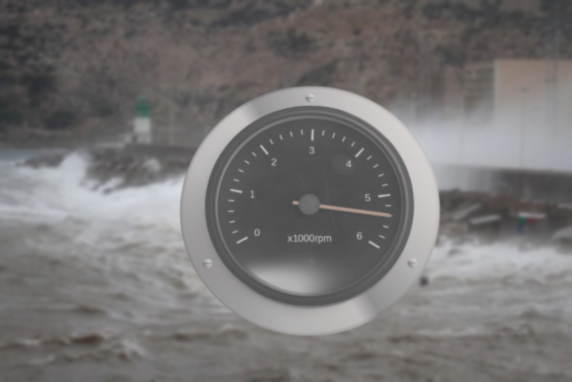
5400,rpm
